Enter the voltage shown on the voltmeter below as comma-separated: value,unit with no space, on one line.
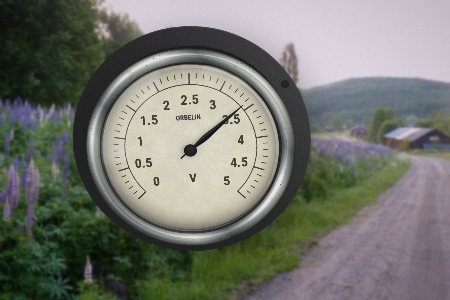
3.4,V
